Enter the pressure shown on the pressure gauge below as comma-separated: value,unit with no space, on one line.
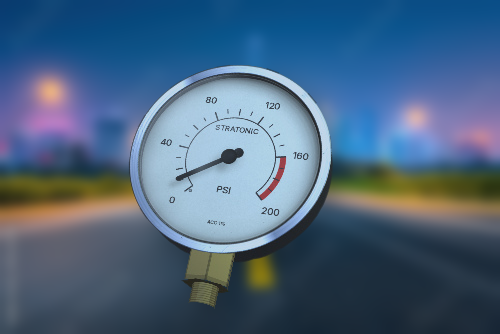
10,psi
